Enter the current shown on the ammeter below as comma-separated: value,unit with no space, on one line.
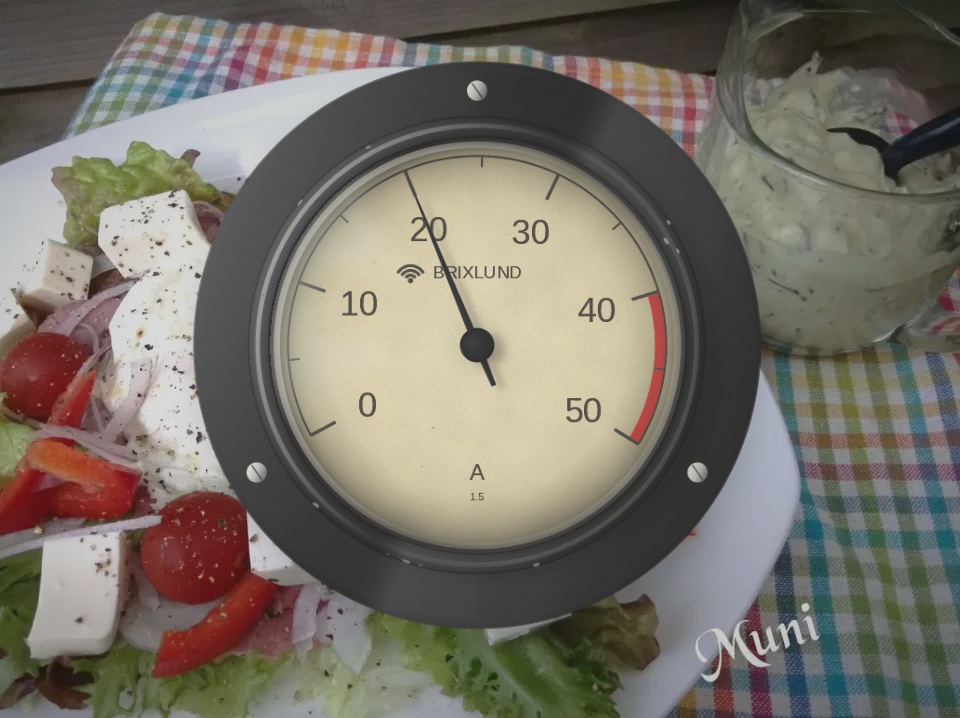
20,A
